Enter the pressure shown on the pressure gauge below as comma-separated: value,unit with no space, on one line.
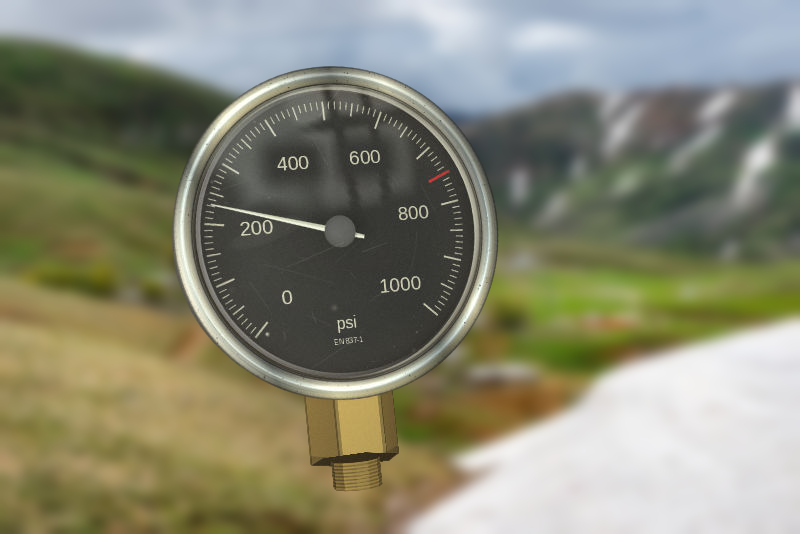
230,psi
